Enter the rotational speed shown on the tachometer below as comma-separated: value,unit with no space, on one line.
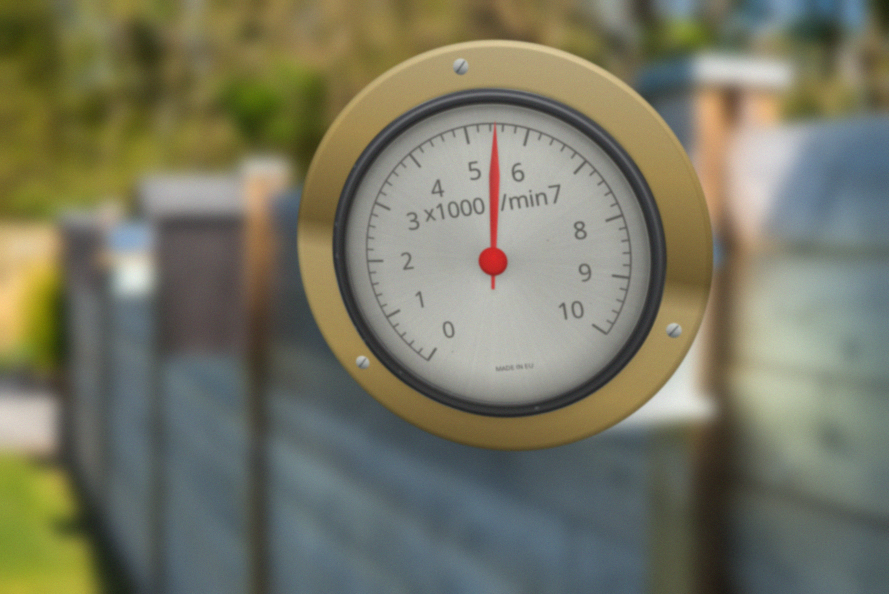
5500,rpm
